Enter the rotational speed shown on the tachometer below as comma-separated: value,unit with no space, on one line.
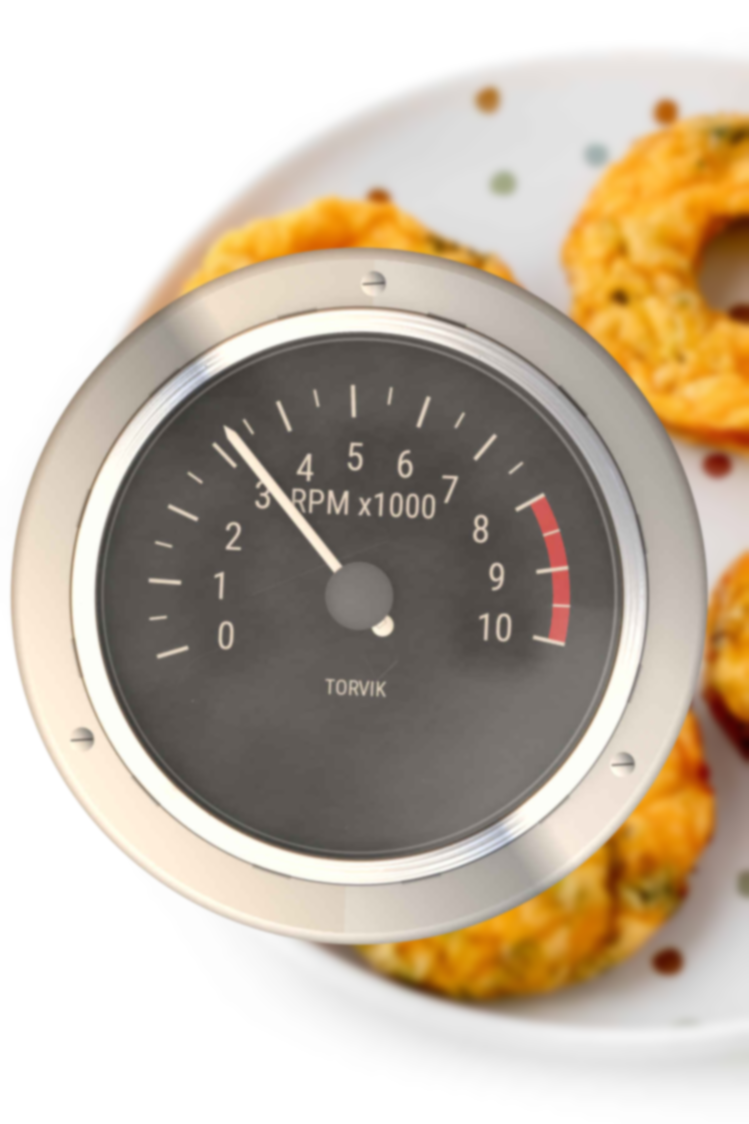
3250,rpm
